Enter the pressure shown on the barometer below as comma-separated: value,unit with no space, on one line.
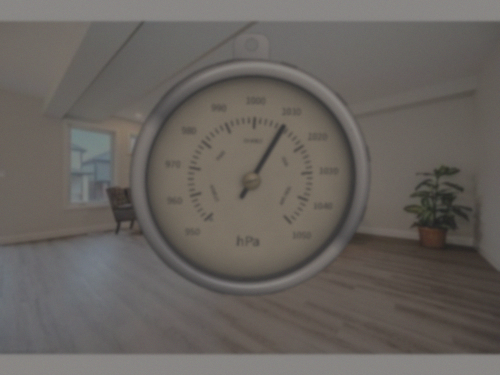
1010,hPa
